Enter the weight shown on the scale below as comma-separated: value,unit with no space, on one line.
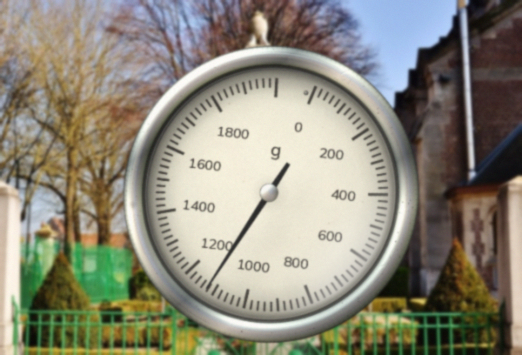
1120,g
